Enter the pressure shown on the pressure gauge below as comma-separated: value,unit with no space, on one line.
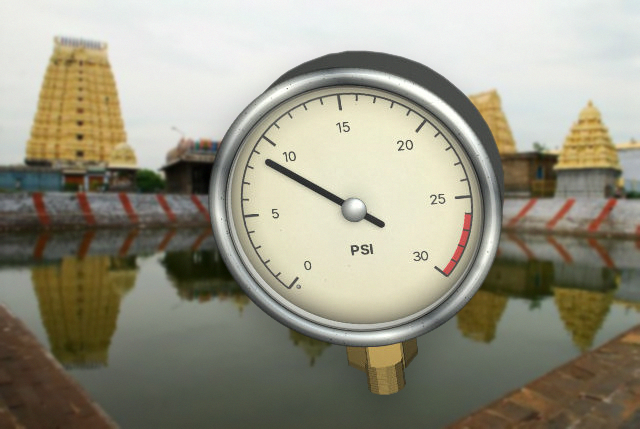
9,psi
